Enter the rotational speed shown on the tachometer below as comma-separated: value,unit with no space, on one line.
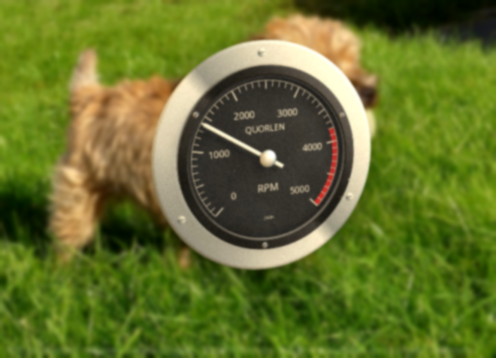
1400,rpm
